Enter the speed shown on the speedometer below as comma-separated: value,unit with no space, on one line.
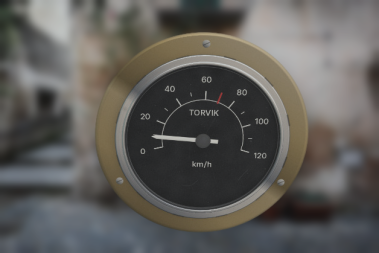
10,km/h
